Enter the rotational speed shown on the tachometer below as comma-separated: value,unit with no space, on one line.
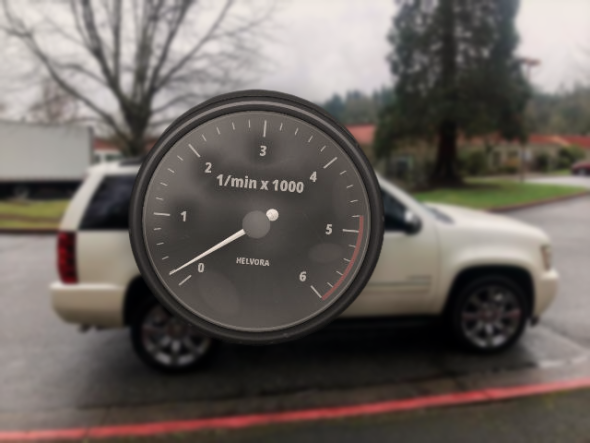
200,rpm
